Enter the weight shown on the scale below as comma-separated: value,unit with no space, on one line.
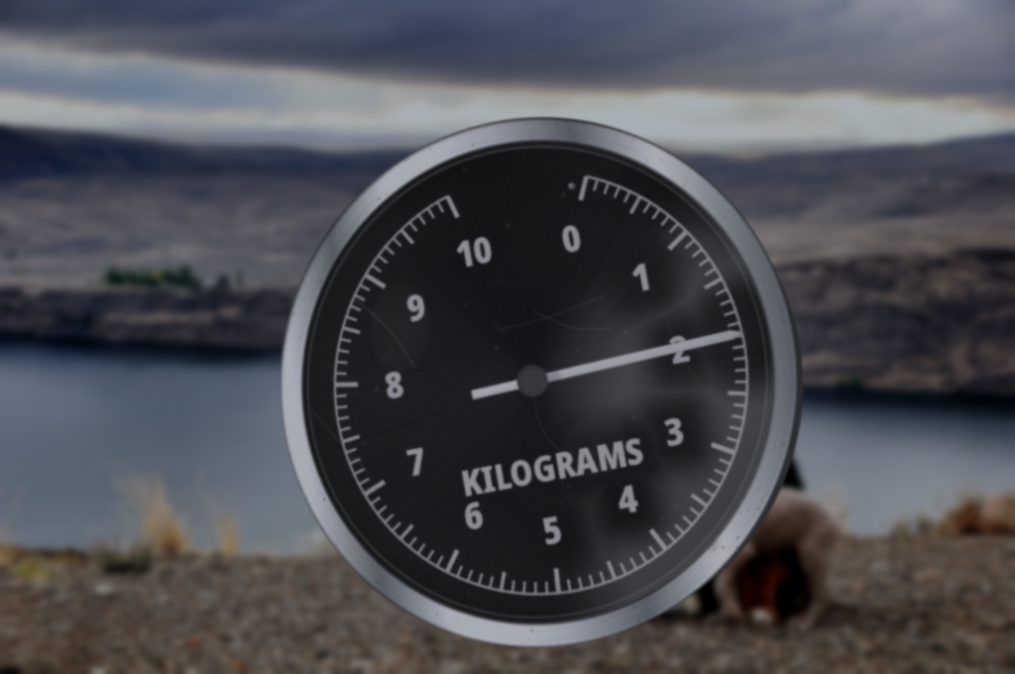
2,kg
